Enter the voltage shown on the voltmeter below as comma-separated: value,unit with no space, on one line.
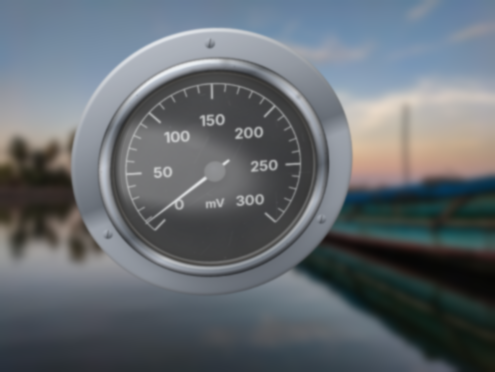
10,mV
